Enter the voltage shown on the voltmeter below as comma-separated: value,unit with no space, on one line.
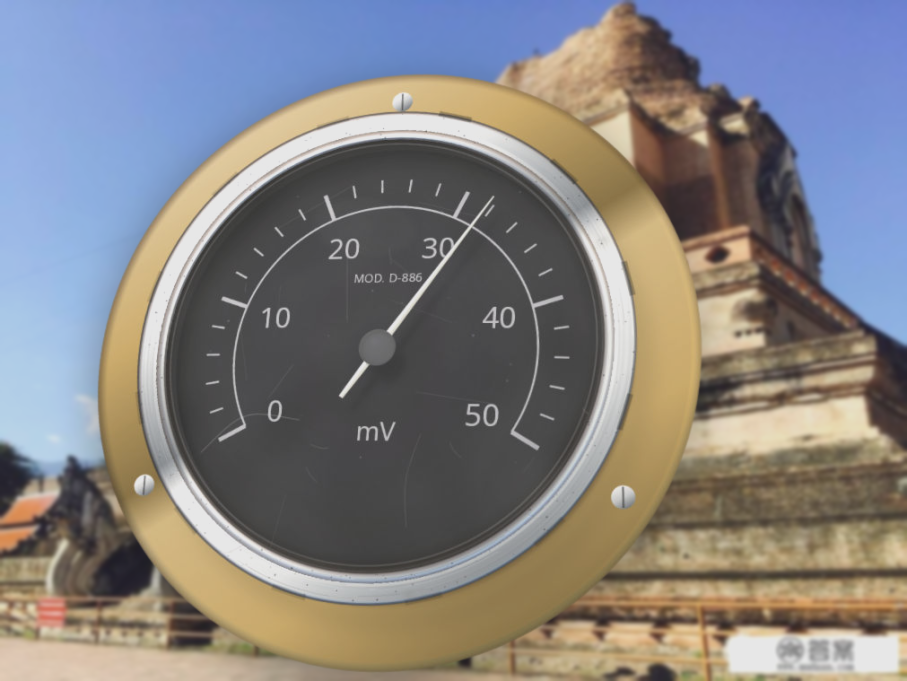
32,mV
